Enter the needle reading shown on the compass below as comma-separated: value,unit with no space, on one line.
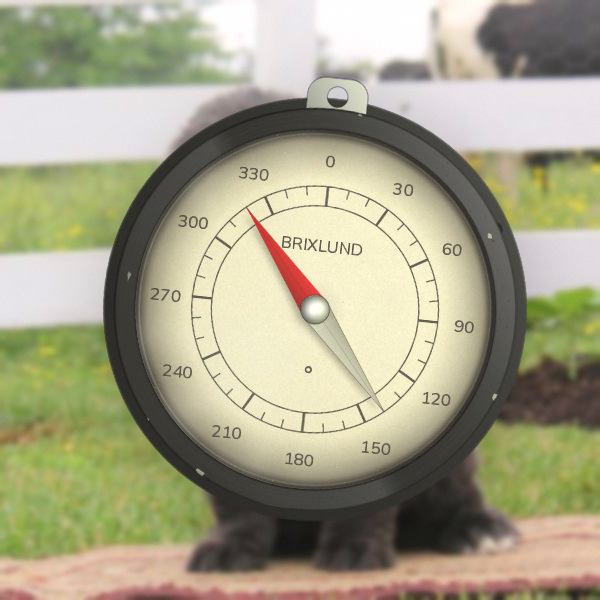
320,°
